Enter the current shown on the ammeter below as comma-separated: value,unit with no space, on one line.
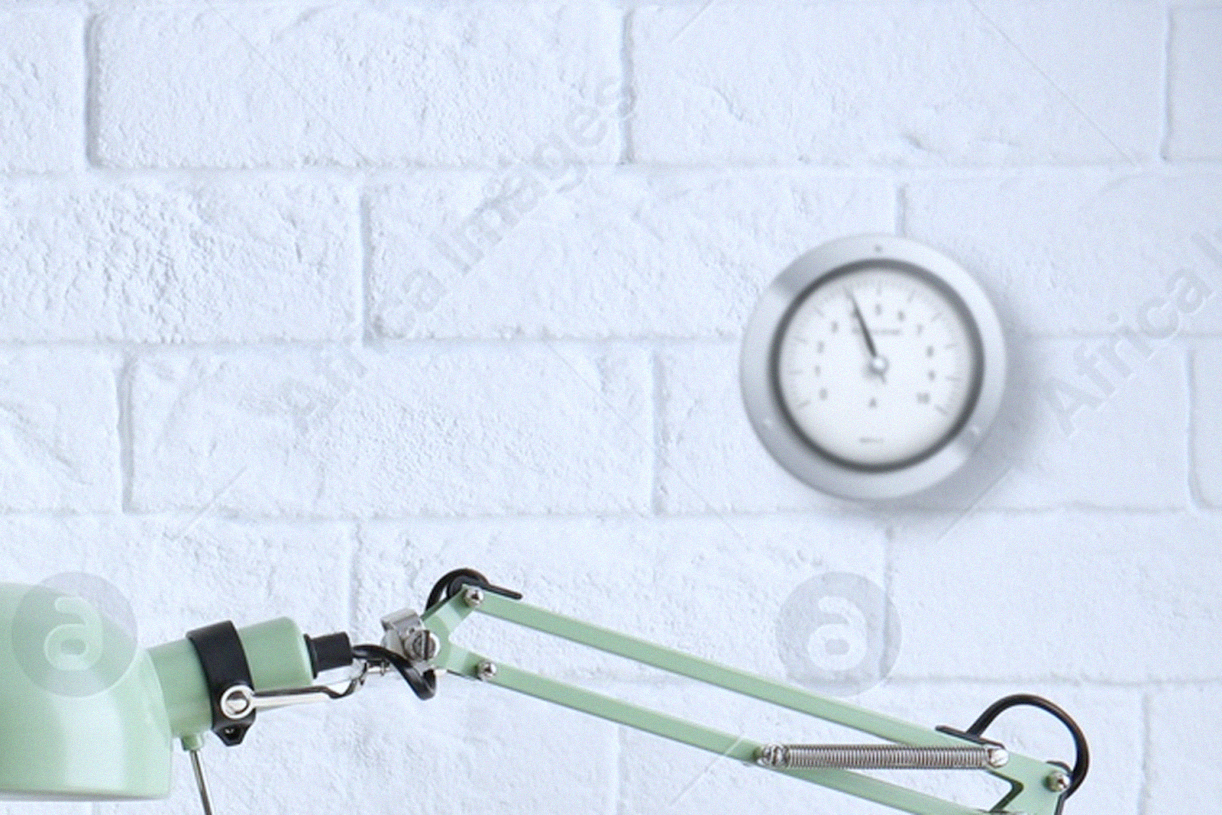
4,A
